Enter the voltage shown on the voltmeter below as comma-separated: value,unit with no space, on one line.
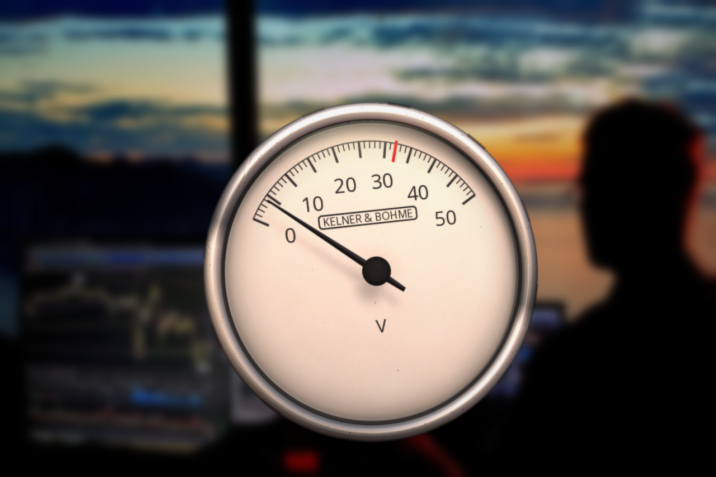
4,V
